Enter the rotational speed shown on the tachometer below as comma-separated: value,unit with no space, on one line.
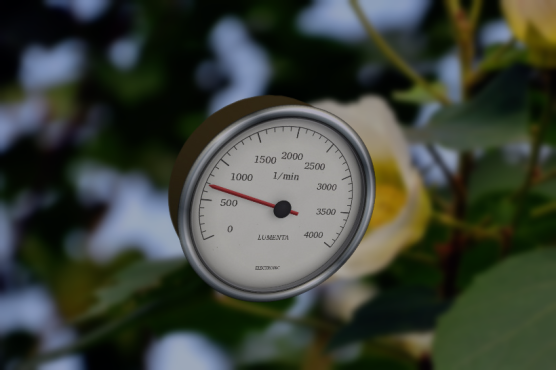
700,rpm
